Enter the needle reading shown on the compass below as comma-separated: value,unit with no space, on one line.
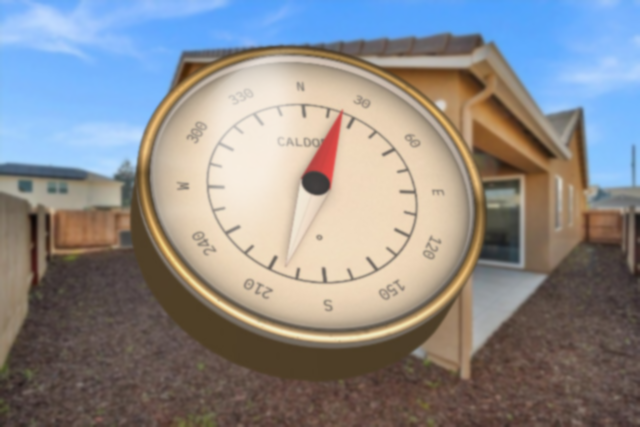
22.5,°
